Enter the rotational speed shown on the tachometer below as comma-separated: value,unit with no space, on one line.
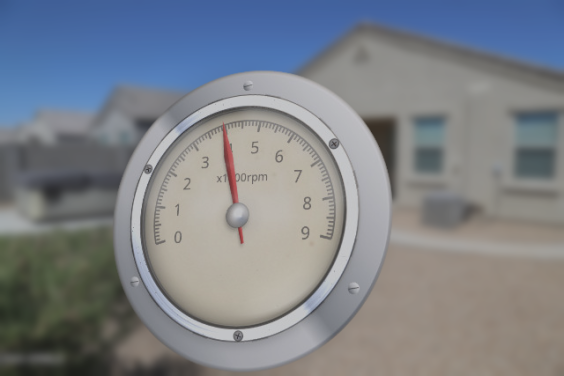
4000,rpm
